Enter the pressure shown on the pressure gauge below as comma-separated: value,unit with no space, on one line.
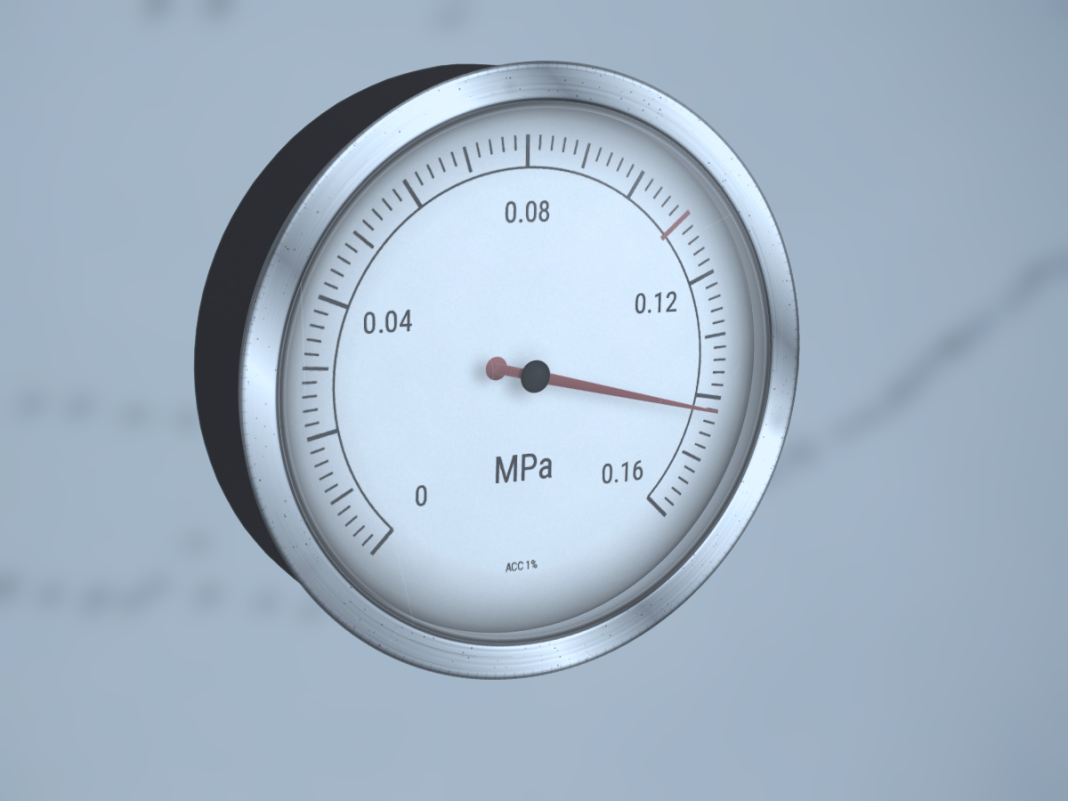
0.142,MPa
